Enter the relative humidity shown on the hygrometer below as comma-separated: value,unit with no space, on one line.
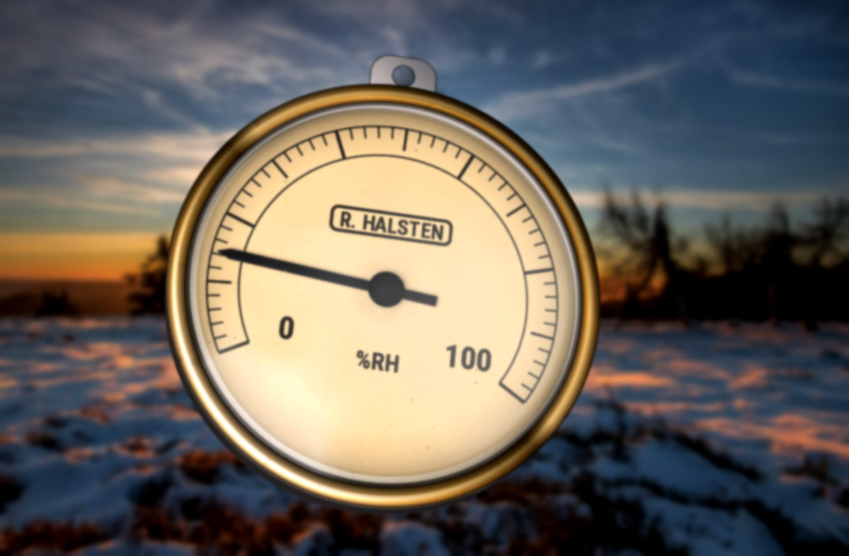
14,%
